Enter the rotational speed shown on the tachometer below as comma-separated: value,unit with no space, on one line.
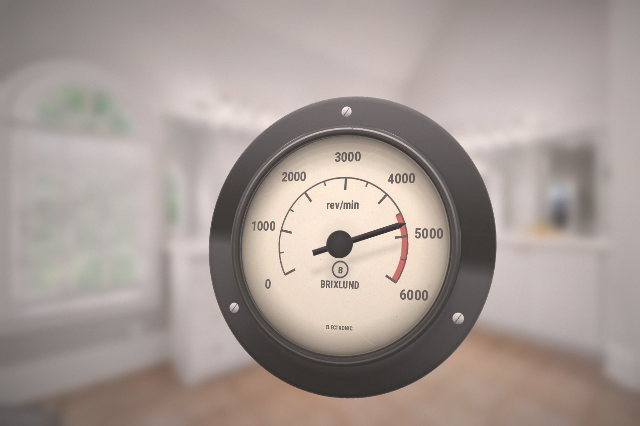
4750,rpm
